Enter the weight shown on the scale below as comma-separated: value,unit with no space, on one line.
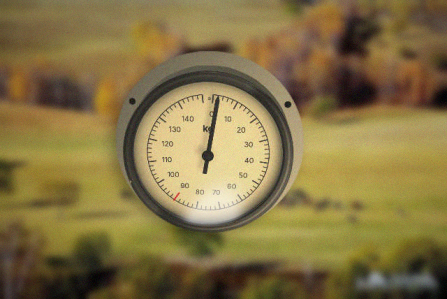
2,kg
